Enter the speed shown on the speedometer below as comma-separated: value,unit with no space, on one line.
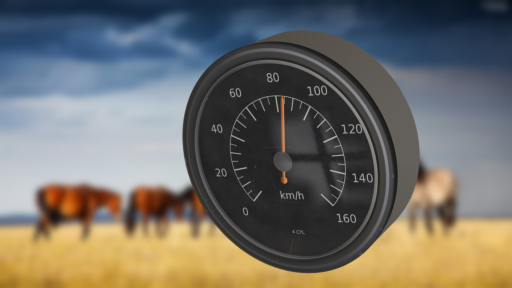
85,km/h
